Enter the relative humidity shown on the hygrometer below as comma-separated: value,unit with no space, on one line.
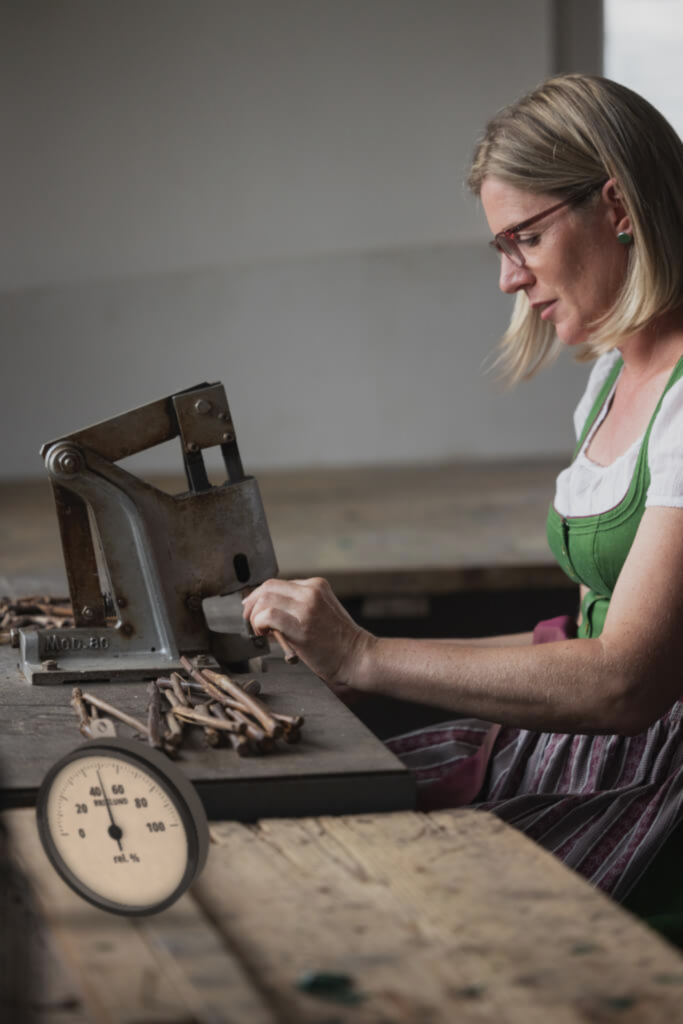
50,%
